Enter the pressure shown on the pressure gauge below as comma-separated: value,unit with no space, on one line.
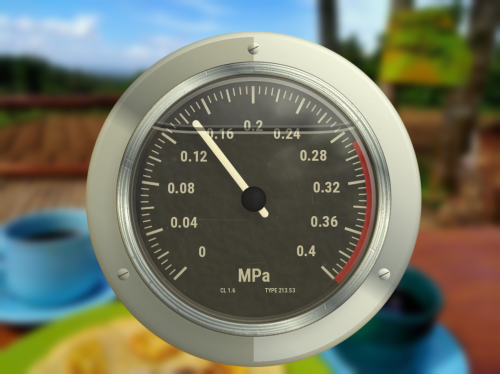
0.145,MPa
